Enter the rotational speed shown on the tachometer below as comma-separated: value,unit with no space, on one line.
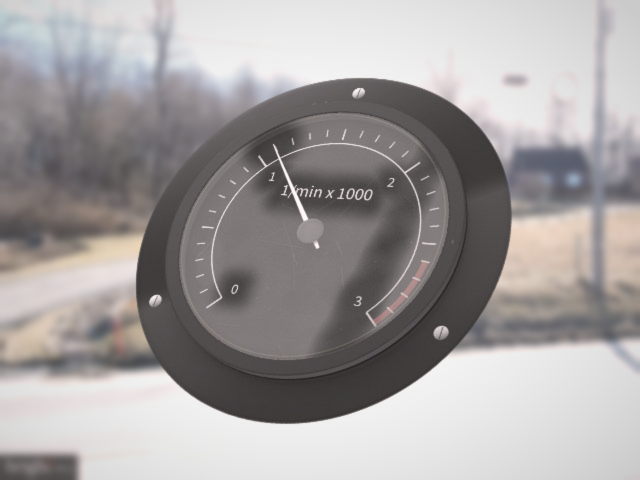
1100,rpm
